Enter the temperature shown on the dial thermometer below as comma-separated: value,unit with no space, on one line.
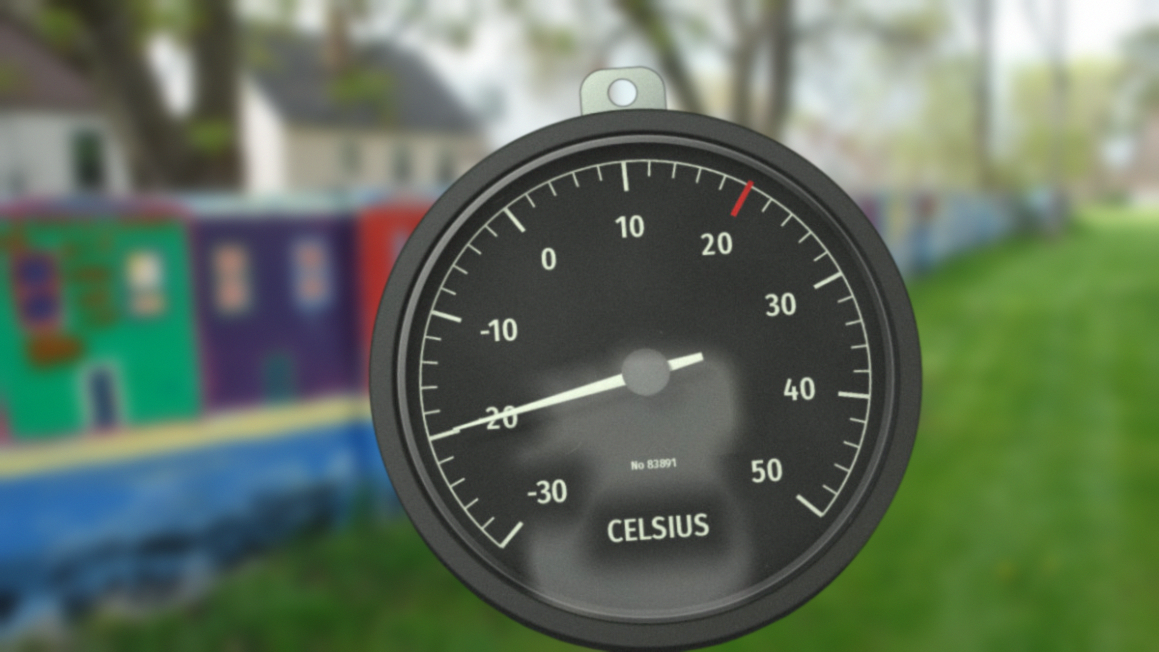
-20,°C
